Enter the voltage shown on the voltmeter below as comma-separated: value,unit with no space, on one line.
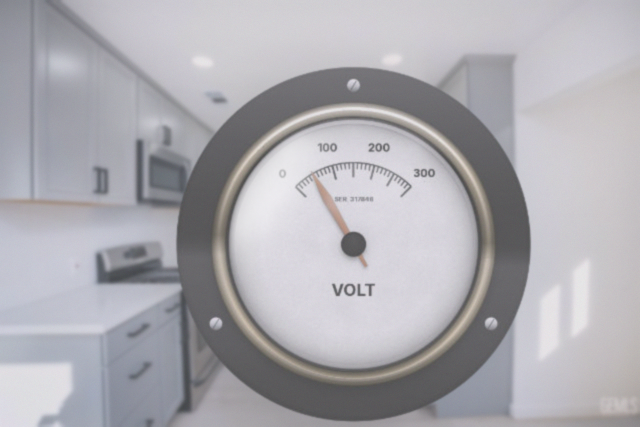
50,V
